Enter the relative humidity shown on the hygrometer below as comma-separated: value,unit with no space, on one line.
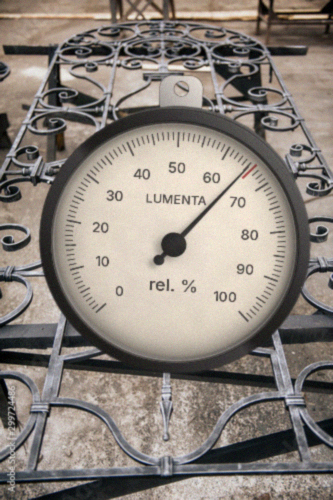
65,%
